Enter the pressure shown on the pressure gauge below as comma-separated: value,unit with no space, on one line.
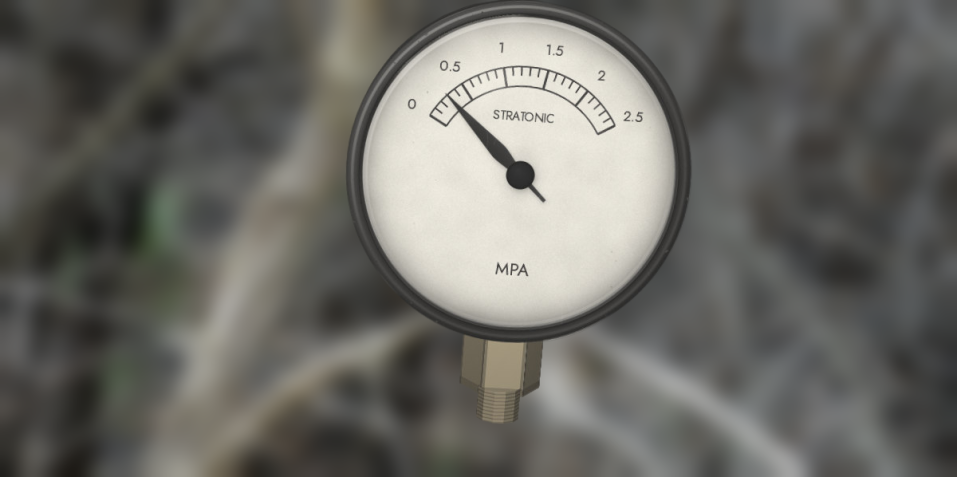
0.3,MPa
